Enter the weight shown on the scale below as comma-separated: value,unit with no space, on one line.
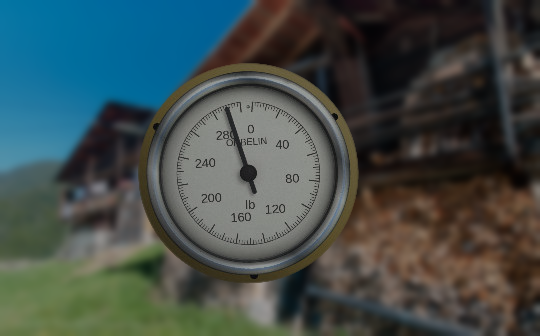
290,lb
